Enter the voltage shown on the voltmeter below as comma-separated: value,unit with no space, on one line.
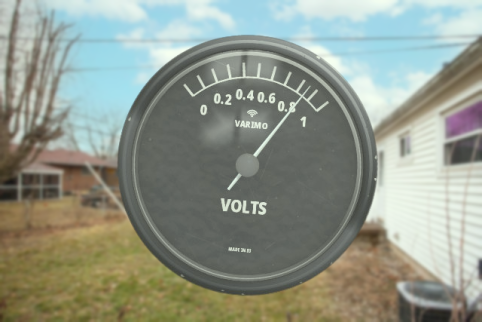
0.85,V
